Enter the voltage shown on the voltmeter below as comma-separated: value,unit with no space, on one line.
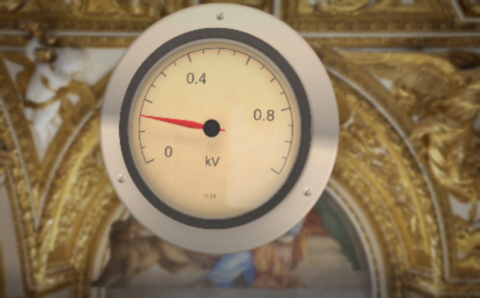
0.15,kV
